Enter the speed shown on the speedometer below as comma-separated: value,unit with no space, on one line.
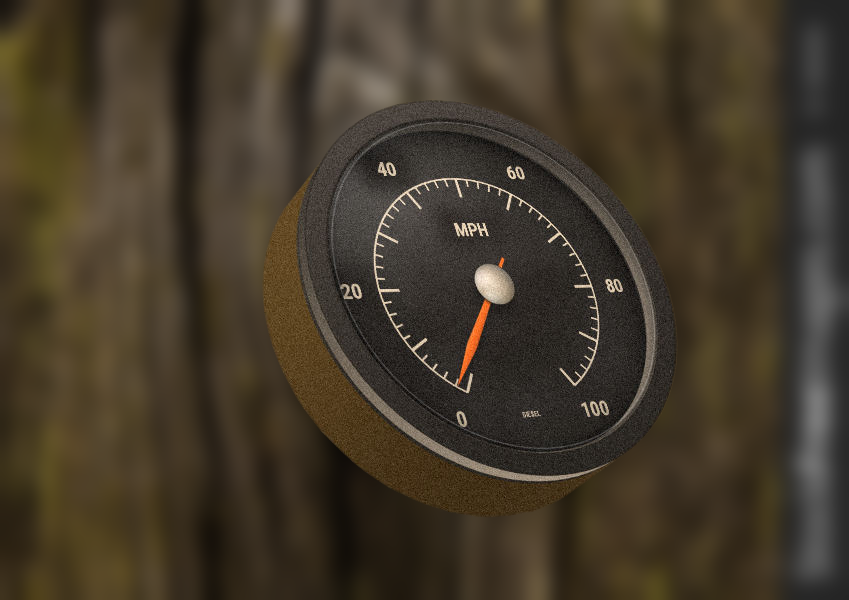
2,mph
